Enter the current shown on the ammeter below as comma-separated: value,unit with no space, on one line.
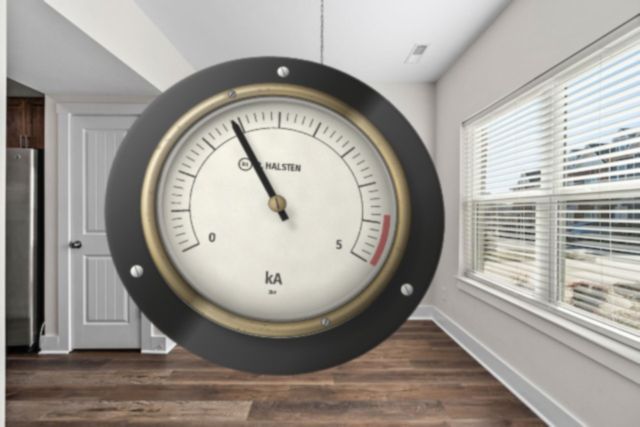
1.9,kA
